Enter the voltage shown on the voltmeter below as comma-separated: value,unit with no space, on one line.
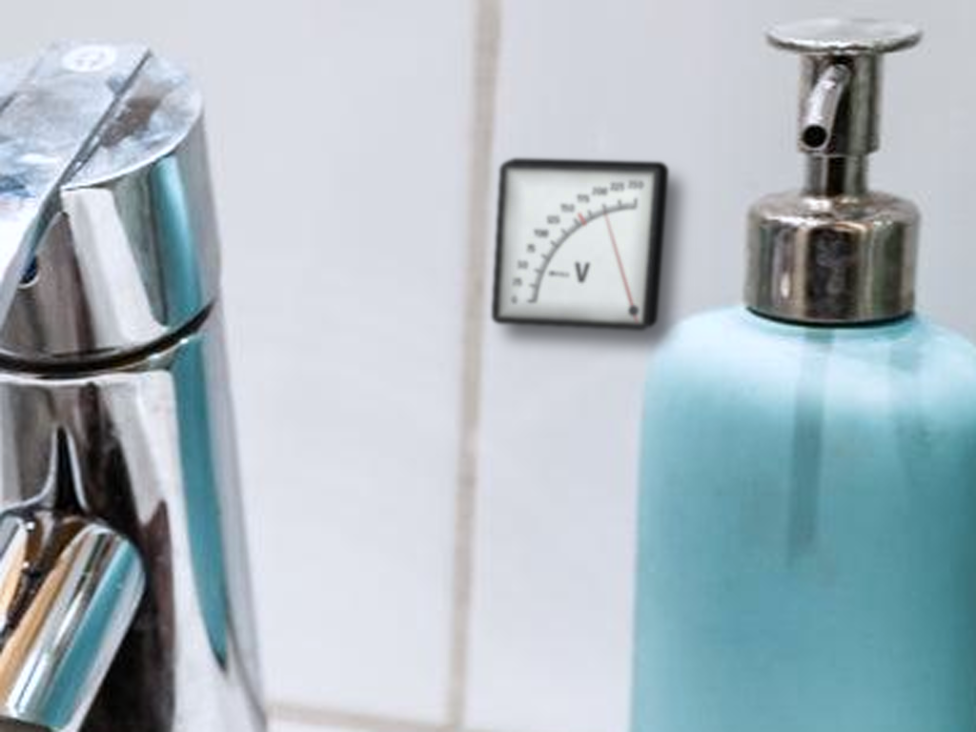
200,V
